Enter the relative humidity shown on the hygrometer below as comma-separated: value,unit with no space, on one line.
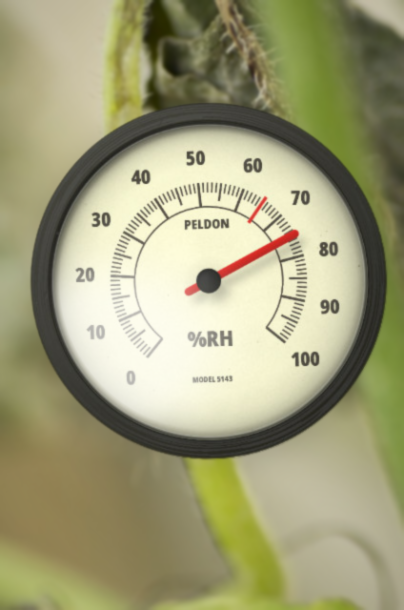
75,%
